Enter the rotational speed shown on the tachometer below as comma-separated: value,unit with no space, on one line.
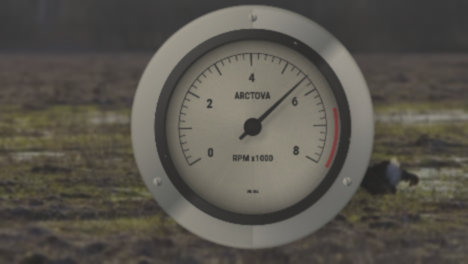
5600,rpm
